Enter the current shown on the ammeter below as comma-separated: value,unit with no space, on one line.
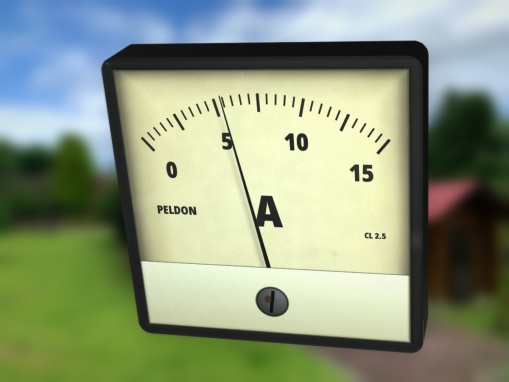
5.5,A
